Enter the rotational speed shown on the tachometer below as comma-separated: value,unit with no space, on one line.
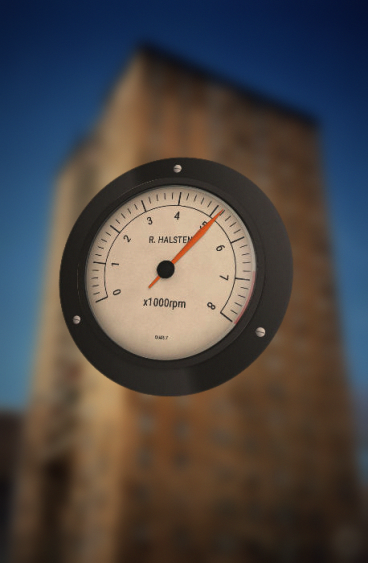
5200,rpm
